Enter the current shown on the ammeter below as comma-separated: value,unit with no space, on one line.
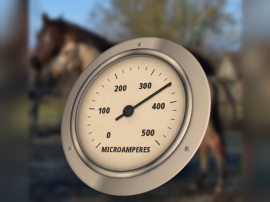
360,µA
